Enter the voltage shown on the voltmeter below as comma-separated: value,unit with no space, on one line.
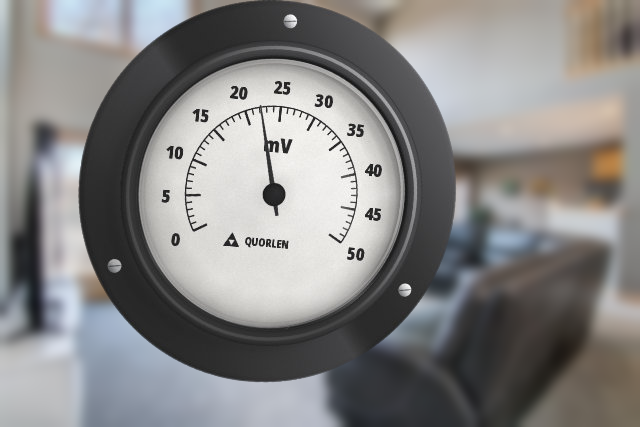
22,mV
